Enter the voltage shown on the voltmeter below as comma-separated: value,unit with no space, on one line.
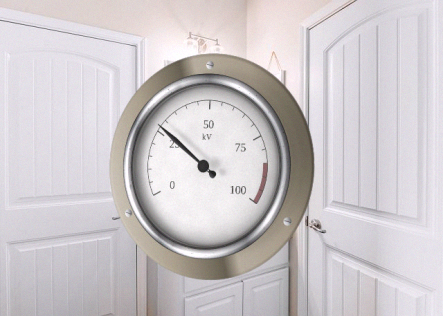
27.5,kV
